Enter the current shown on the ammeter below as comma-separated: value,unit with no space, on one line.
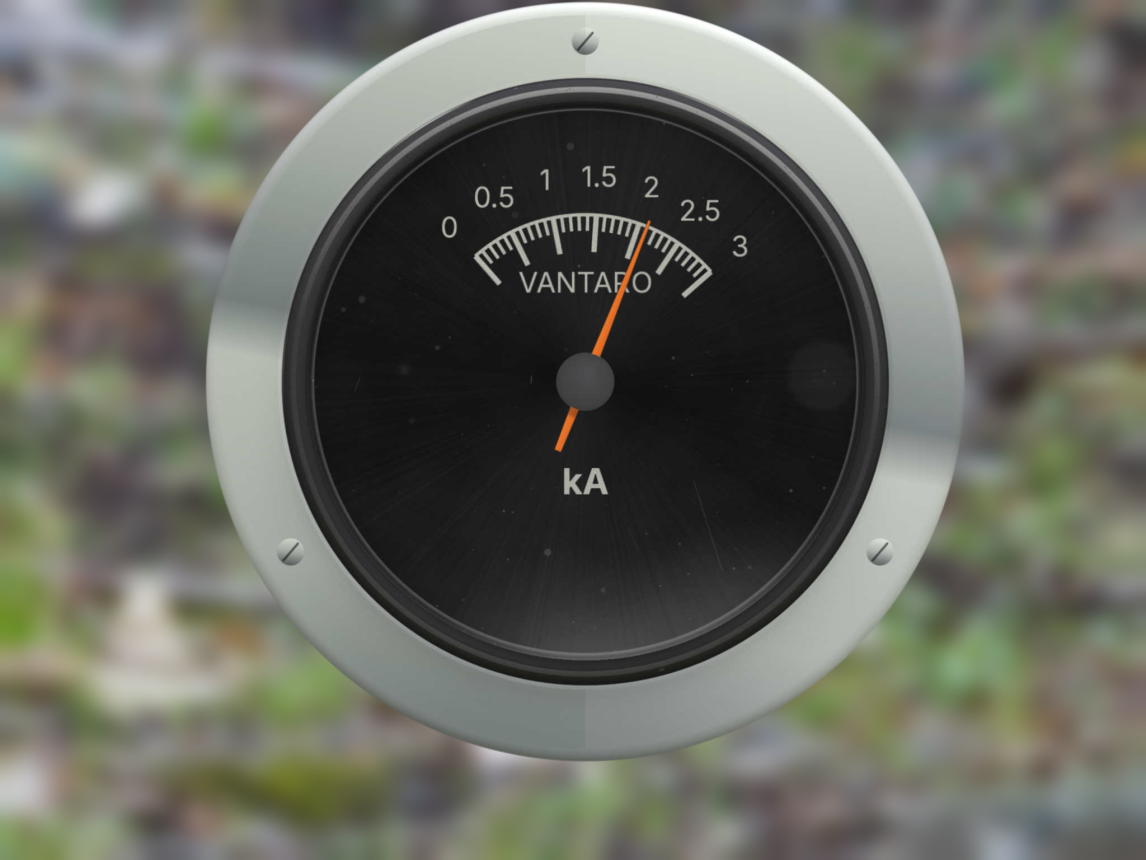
2.1,kA
